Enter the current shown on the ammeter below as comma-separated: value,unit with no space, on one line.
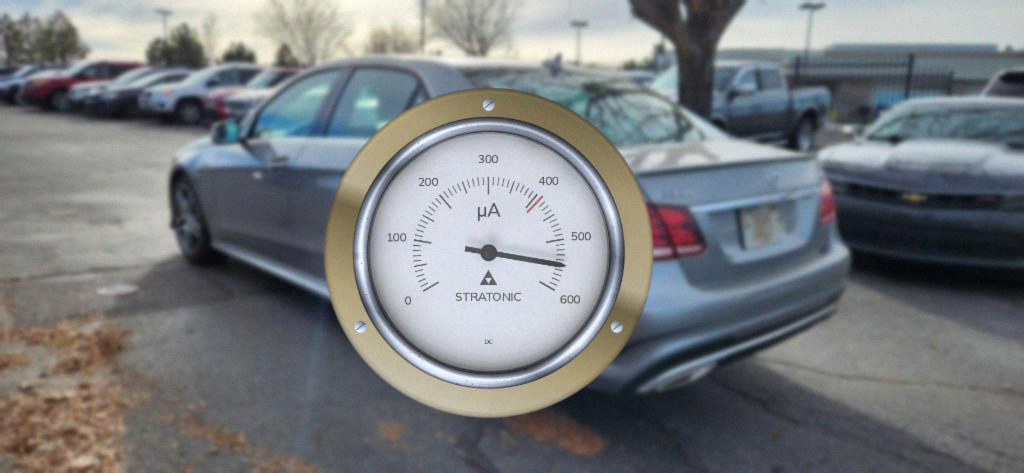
550,µA
